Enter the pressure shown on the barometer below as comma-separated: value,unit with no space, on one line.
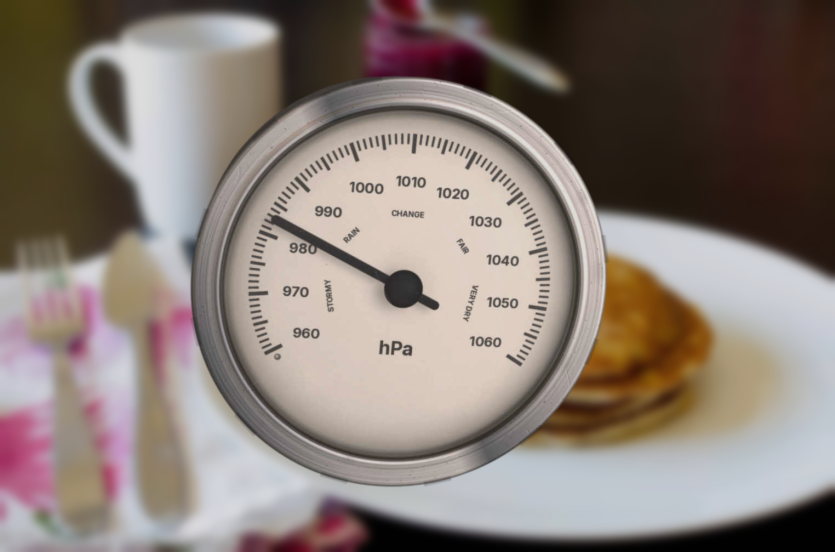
983,hPa
